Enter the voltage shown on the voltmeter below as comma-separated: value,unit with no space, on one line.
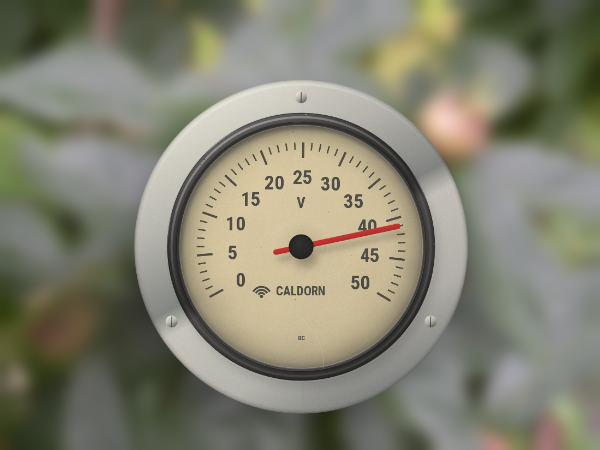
41,V
